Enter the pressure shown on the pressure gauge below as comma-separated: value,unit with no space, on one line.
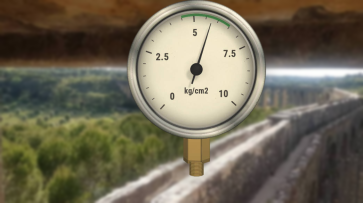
5.75,kg/cm²
